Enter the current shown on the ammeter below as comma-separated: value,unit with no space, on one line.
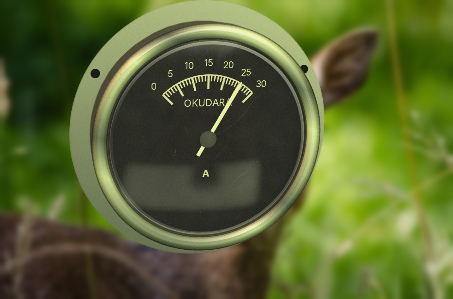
25,A
